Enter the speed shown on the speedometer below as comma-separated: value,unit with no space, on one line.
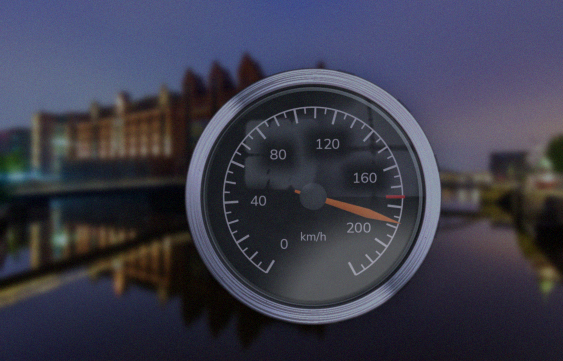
187.5,km/h
